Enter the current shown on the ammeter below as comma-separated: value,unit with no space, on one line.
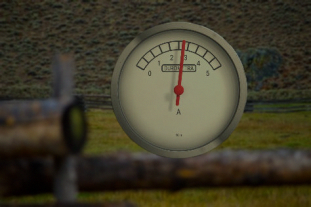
2.75,A
